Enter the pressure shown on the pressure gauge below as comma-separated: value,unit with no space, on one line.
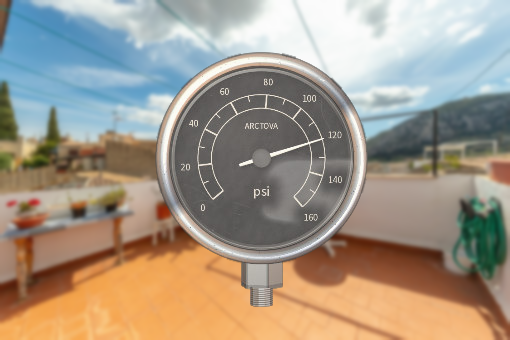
120,psi
